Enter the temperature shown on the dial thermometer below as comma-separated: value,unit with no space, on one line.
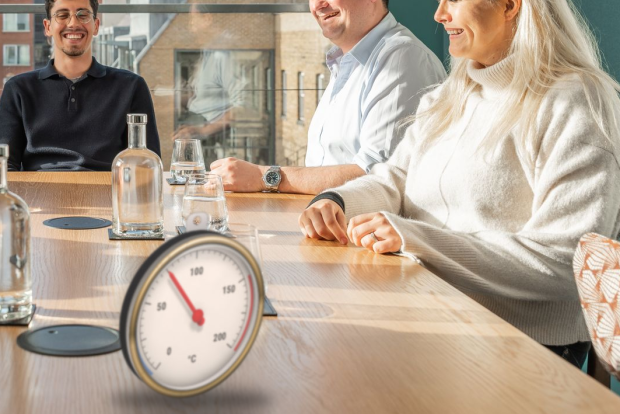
75,°C
